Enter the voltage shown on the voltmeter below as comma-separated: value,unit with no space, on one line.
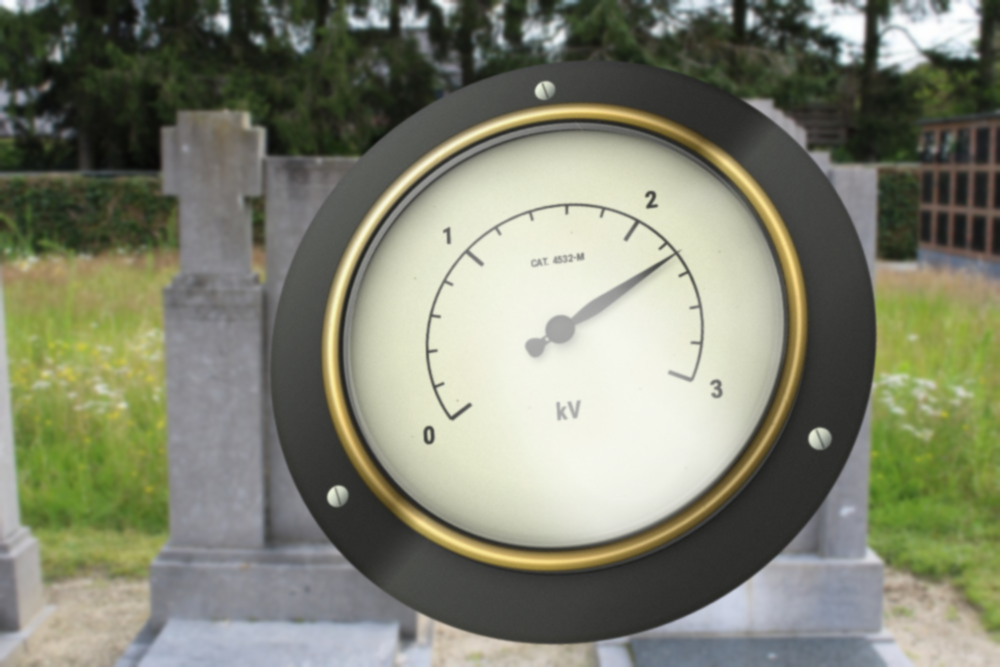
2.3,kV
